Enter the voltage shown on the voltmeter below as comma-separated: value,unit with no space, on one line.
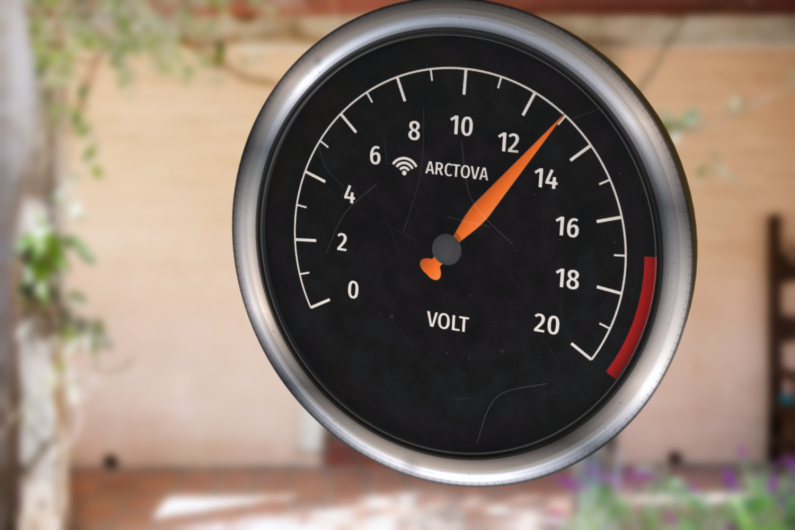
13,V
